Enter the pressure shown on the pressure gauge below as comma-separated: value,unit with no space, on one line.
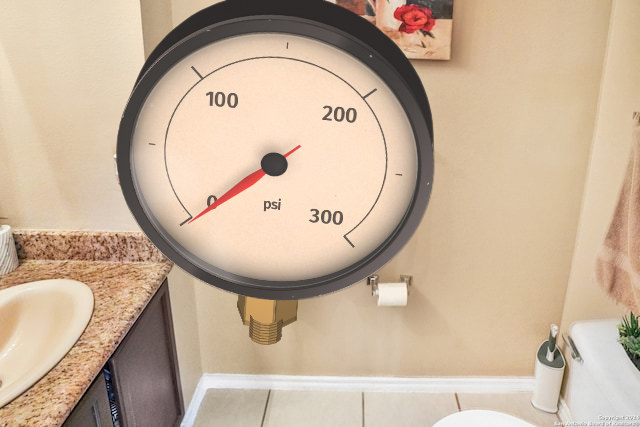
0,psi
